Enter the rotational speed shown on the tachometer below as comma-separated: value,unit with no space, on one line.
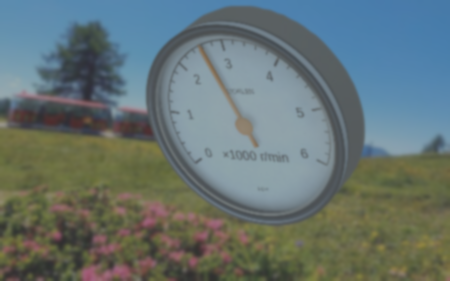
2600,rpm
